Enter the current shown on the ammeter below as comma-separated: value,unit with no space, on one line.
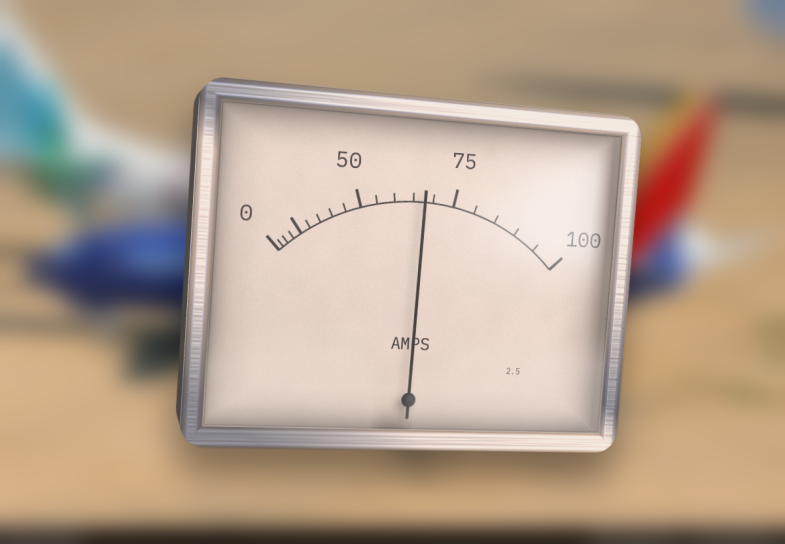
67.5,A
